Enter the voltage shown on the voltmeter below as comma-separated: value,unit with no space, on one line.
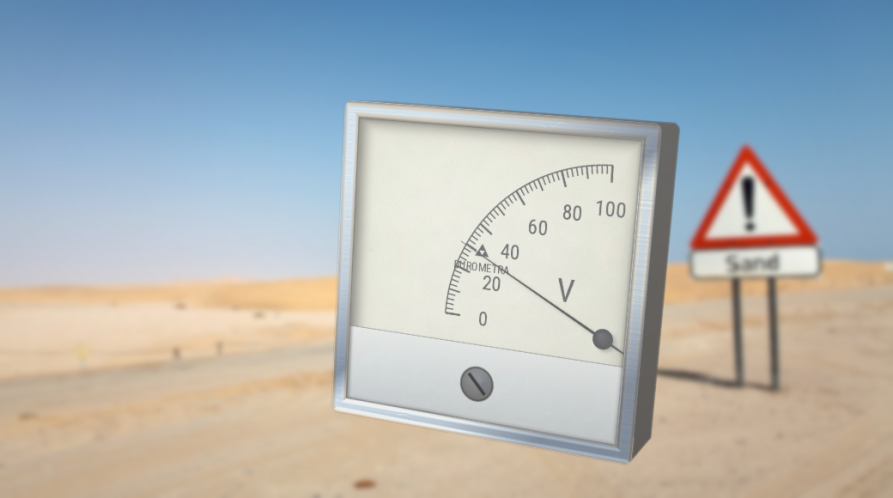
30,V
